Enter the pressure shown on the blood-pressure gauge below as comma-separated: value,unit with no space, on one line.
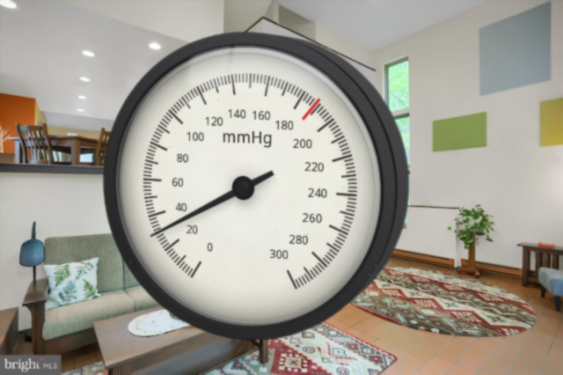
30,mmHg
